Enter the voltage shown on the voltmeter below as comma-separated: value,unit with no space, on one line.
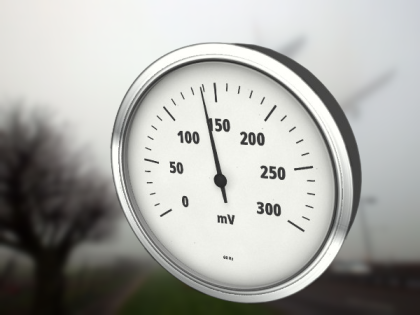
140,mV
